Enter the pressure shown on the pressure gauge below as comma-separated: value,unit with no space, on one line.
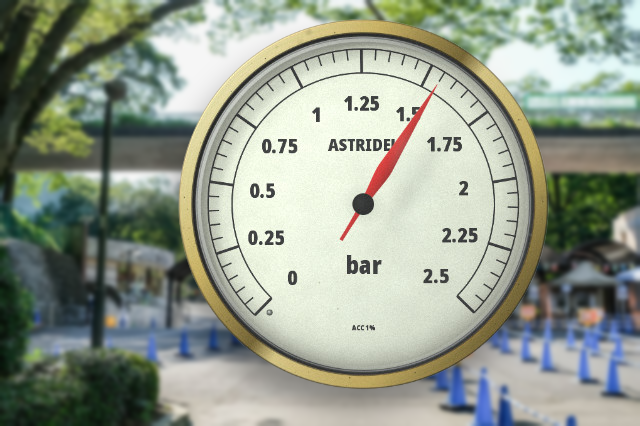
1.55,bar
